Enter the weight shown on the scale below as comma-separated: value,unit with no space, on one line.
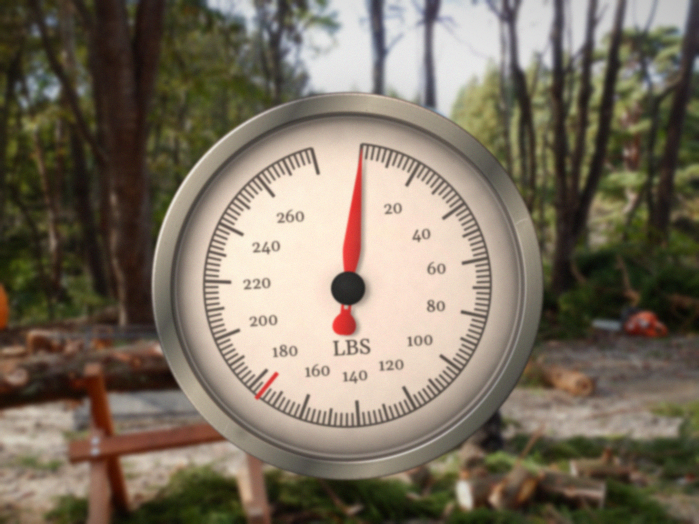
0,lb
